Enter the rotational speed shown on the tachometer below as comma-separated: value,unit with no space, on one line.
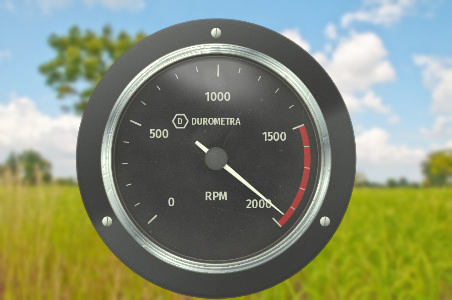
1950,rpm
